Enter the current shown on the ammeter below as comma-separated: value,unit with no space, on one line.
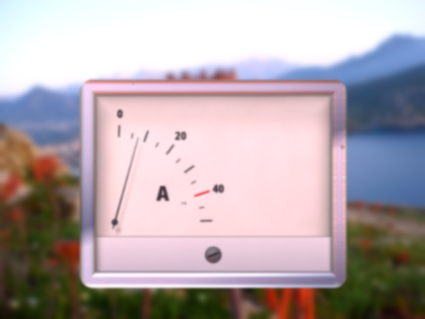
7.5,A
